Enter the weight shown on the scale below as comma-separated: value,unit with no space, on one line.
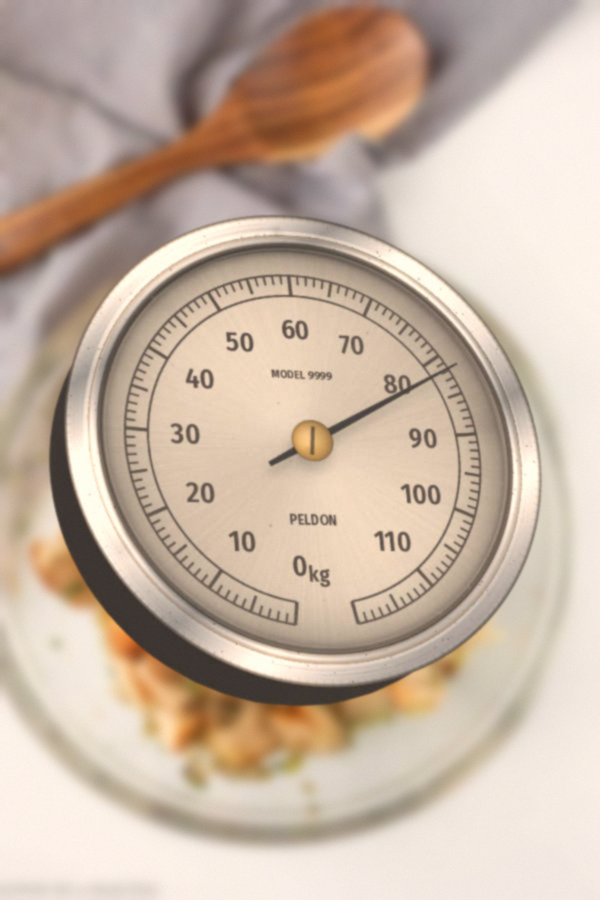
82,kg
